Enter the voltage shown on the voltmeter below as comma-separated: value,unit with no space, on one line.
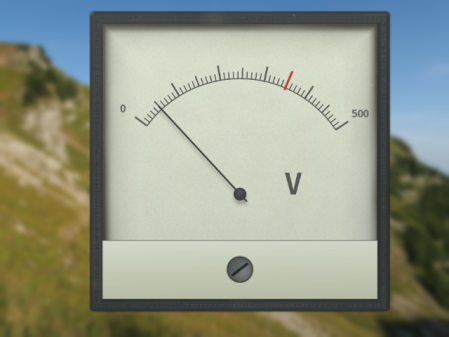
50,V
